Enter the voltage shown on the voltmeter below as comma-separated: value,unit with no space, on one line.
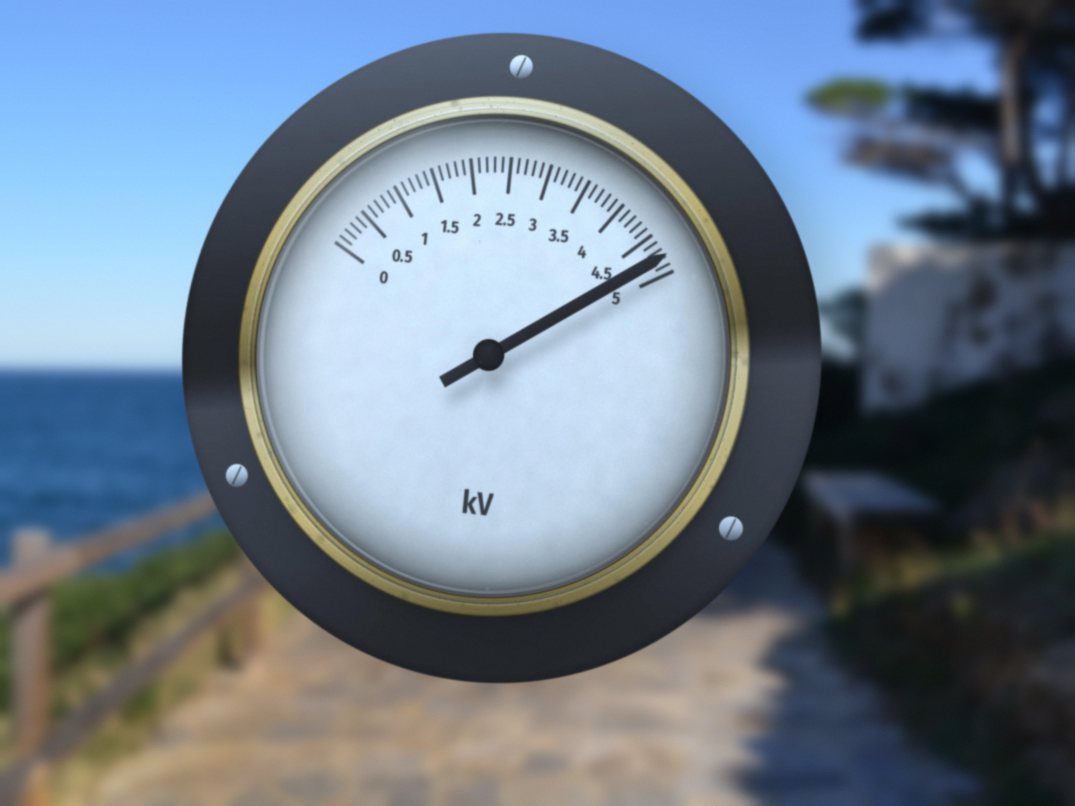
4.8,kV
